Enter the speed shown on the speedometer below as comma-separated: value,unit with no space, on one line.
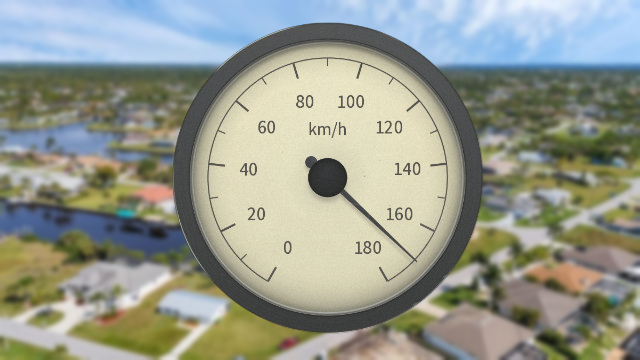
170,km/h
